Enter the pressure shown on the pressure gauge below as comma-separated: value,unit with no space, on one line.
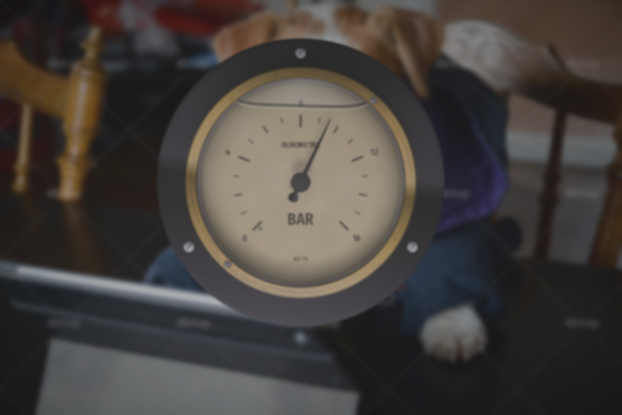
9.5,bar
